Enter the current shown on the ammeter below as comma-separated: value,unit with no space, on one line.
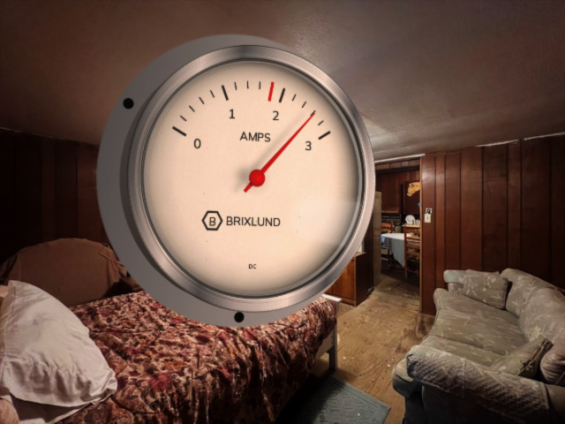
2.6,A
